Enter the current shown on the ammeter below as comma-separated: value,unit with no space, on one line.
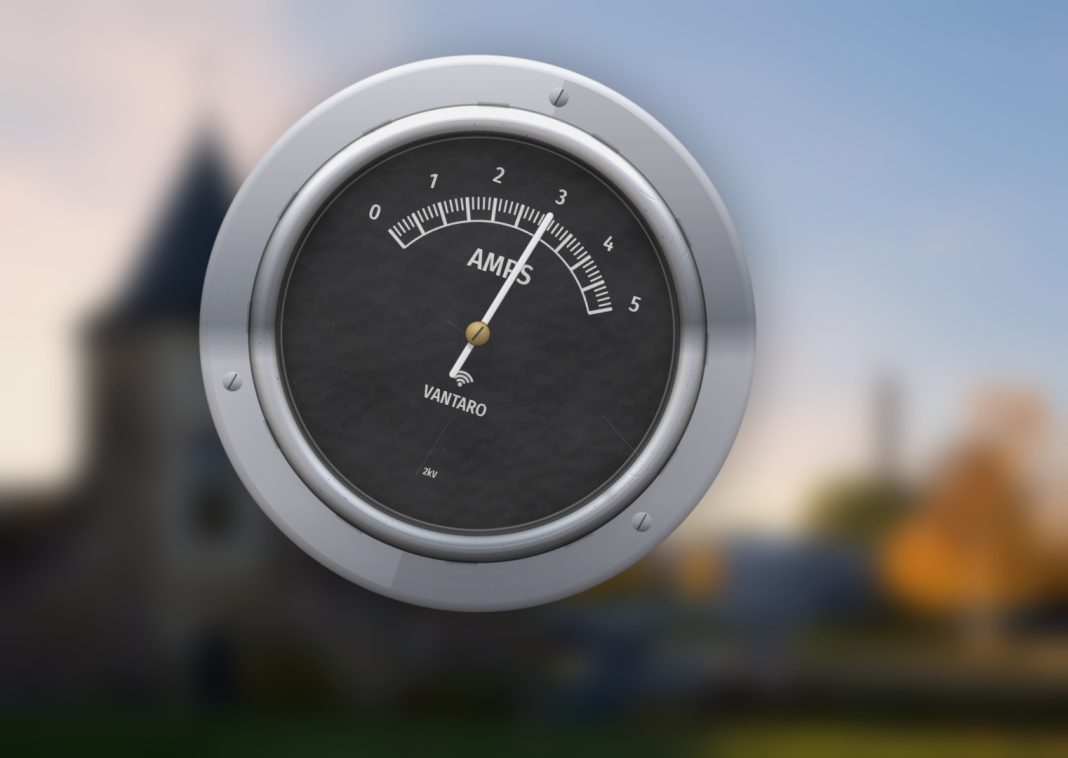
3,A
